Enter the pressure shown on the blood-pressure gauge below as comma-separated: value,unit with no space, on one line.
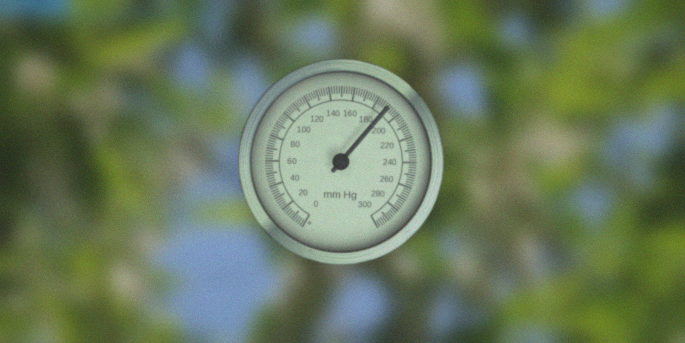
190,mmHg
